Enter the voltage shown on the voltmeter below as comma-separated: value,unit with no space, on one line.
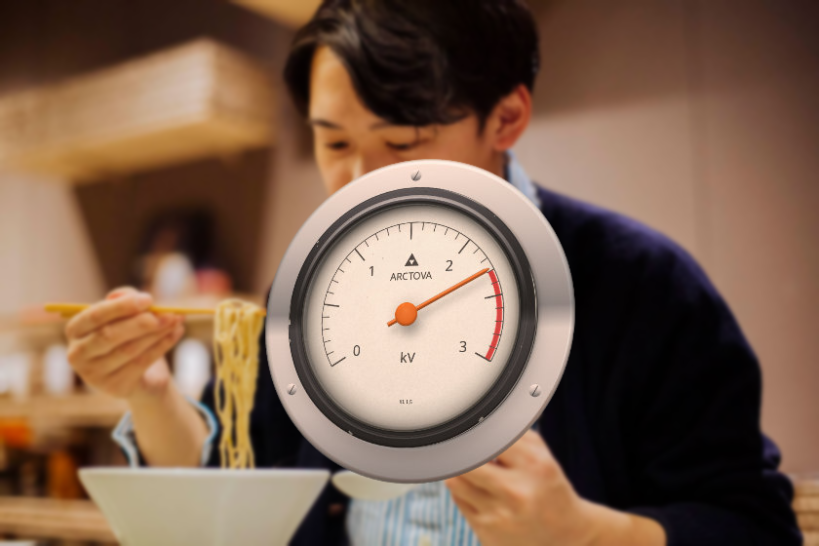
2.3,kV
